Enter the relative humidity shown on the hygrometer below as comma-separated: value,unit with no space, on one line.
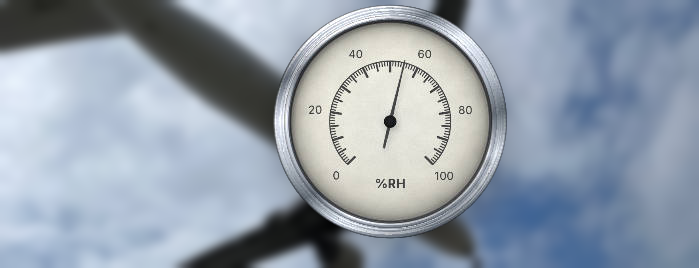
55,%
